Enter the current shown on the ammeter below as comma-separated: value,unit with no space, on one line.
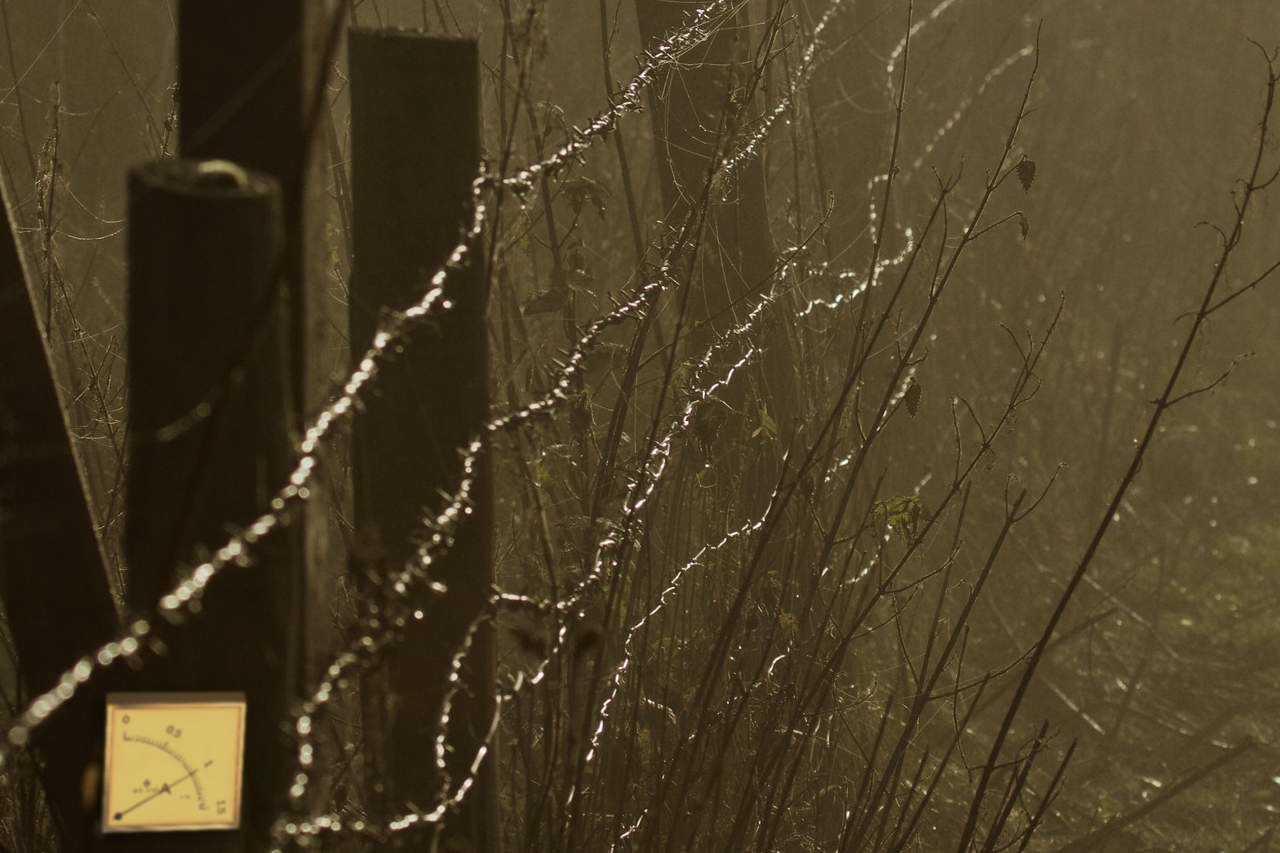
1,A
